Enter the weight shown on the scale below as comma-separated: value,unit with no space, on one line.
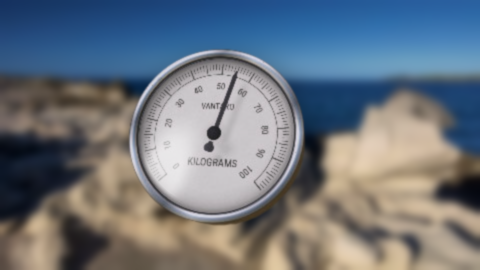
55,kg
